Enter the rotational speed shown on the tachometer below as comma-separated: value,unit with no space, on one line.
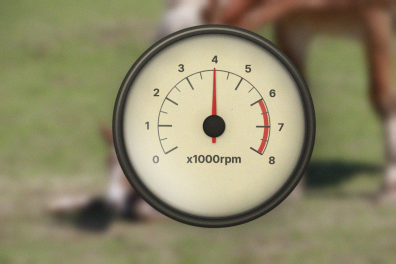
4000,rpm
